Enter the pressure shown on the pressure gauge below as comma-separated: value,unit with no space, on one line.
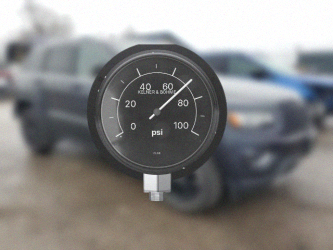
70,psi
